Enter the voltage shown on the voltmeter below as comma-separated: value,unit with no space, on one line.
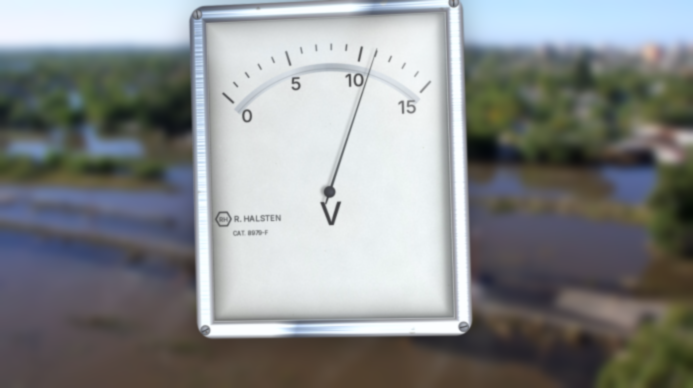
11,V
